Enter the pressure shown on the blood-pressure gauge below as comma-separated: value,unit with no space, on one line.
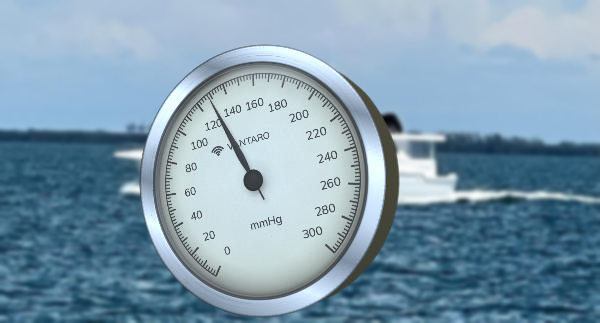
130,mmHg
